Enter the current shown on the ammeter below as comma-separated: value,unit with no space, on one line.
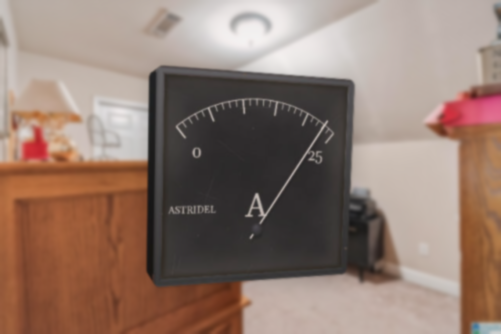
23,A
